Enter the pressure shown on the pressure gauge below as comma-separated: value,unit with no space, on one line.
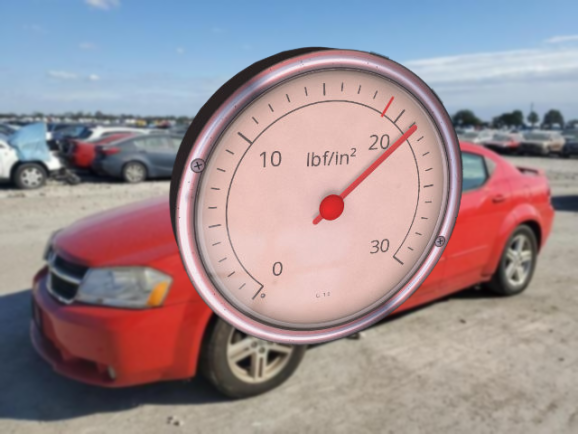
21,psi
